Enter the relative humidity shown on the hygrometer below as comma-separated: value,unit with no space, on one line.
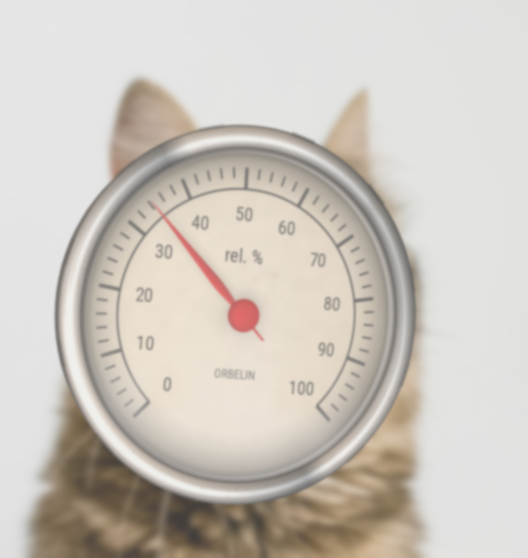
34,%
